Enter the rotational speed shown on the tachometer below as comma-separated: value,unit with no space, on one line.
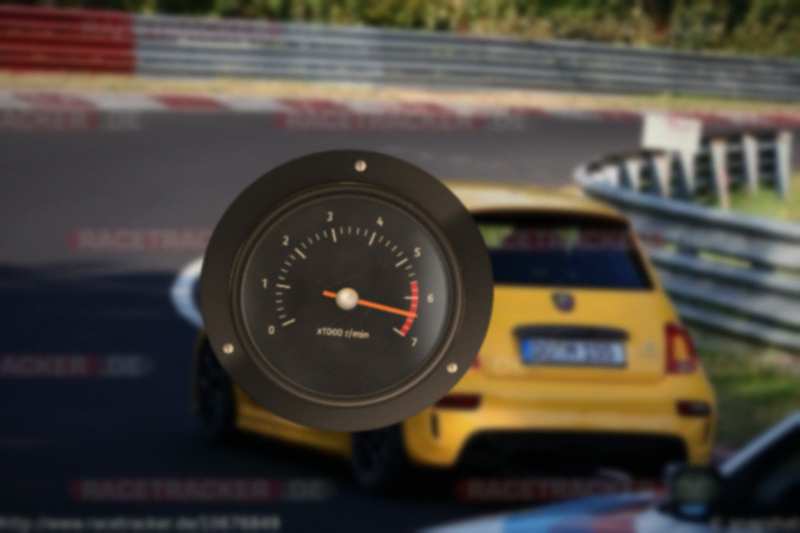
6400,rpm
